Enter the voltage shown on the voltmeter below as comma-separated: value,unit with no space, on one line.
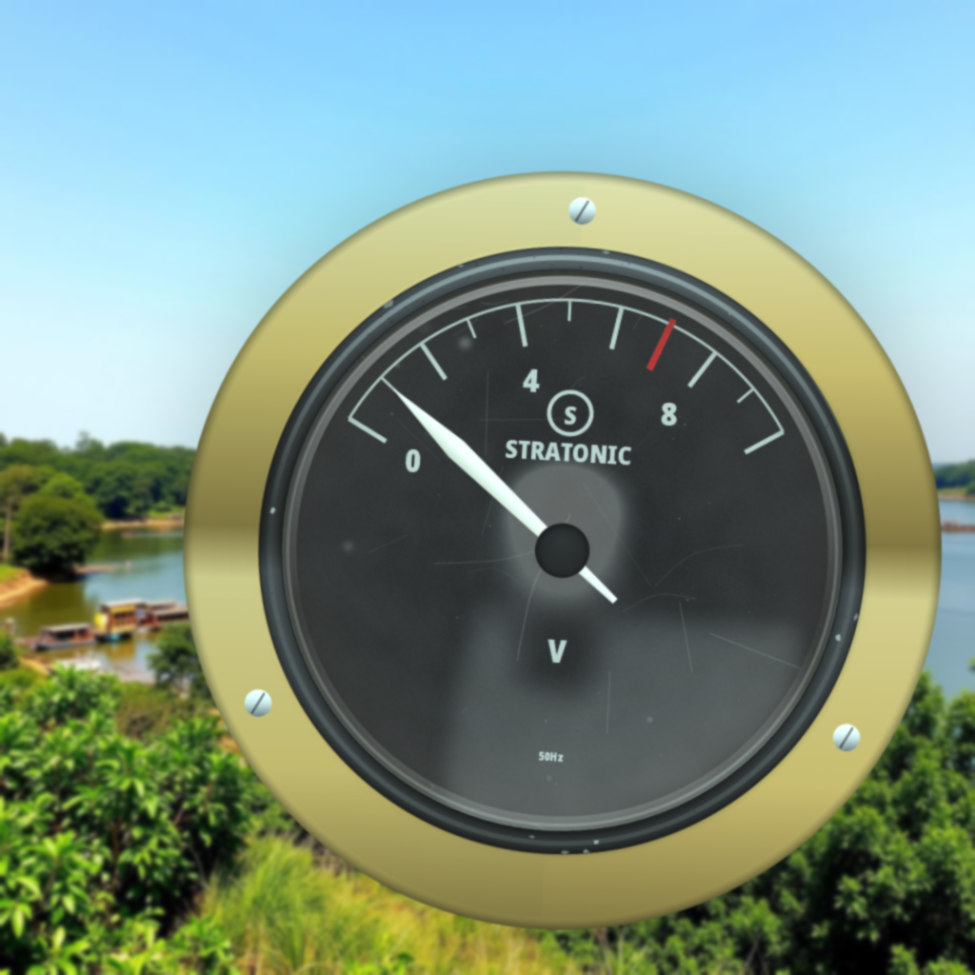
1,V
